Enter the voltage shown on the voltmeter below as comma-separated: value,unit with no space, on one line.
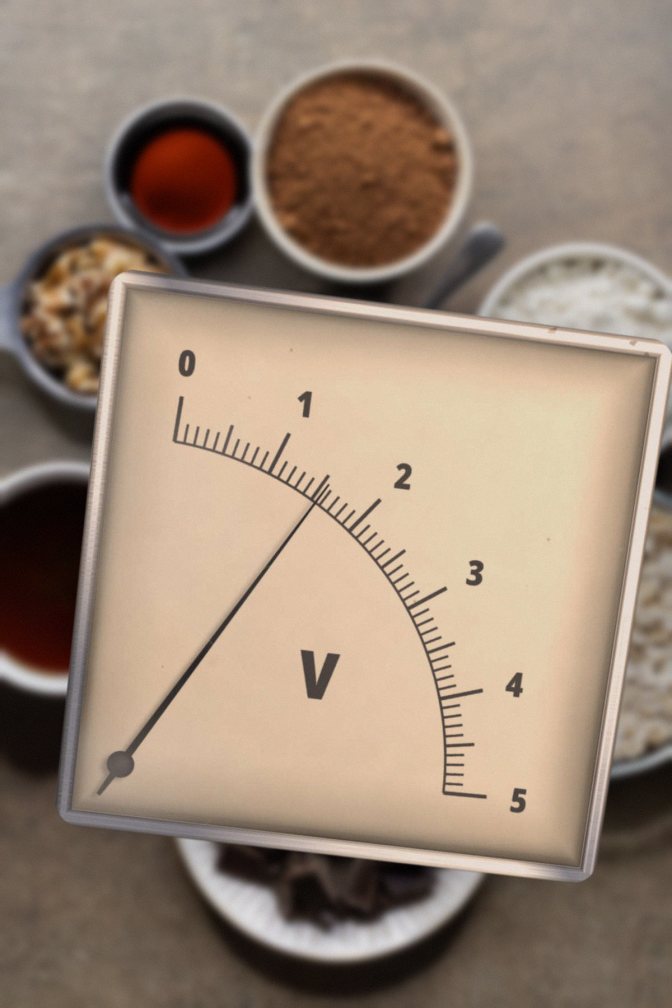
1.55,V
